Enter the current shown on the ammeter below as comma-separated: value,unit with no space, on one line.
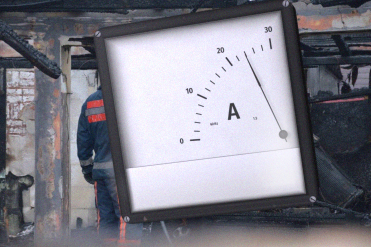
24,A
